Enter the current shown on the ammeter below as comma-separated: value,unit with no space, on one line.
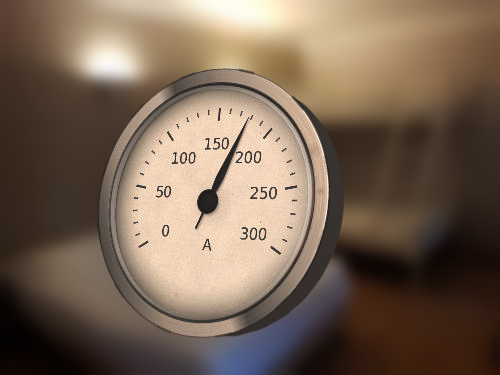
180,A
